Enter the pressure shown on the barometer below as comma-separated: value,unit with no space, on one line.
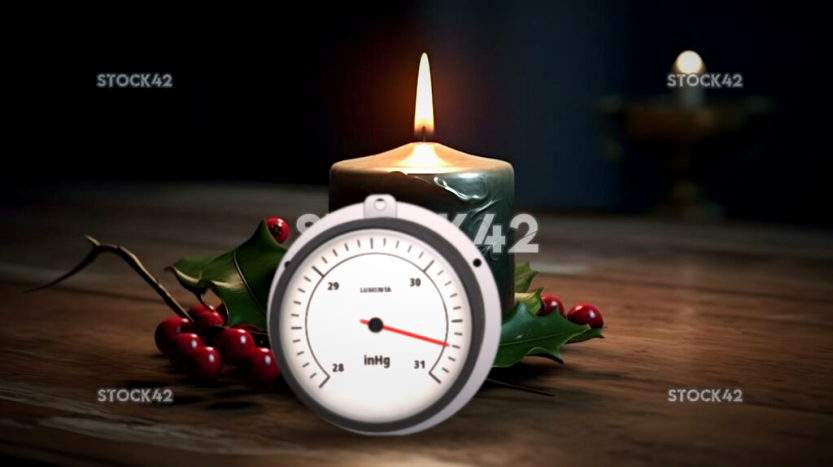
30.7,inHg
